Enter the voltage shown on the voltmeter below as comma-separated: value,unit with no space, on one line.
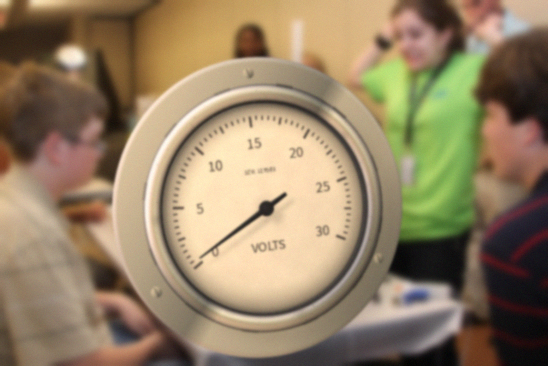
0.5,V
